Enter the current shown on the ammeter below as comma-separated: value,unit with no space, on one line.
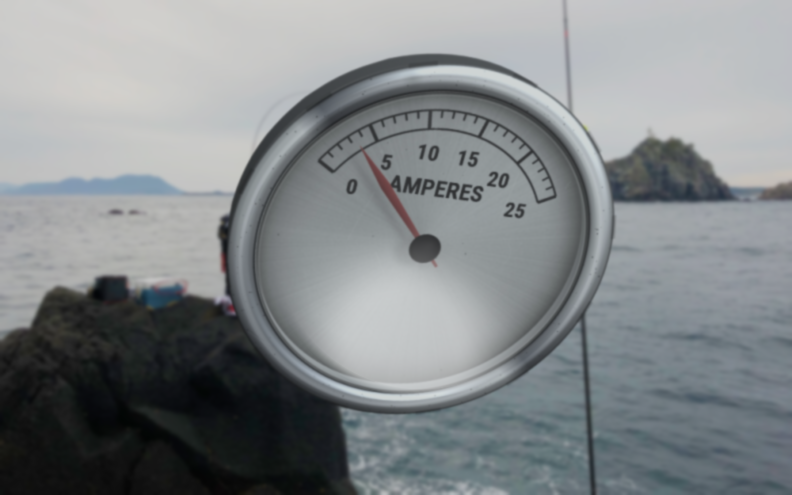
3.5,A
